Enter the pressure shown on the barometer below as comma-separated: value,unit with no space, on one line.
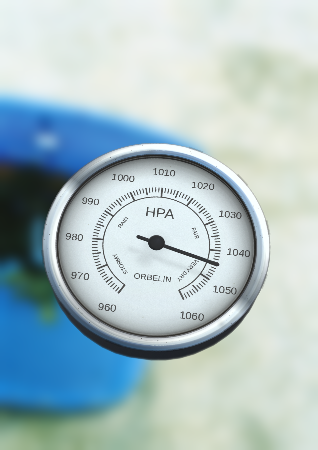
1045,hPa
